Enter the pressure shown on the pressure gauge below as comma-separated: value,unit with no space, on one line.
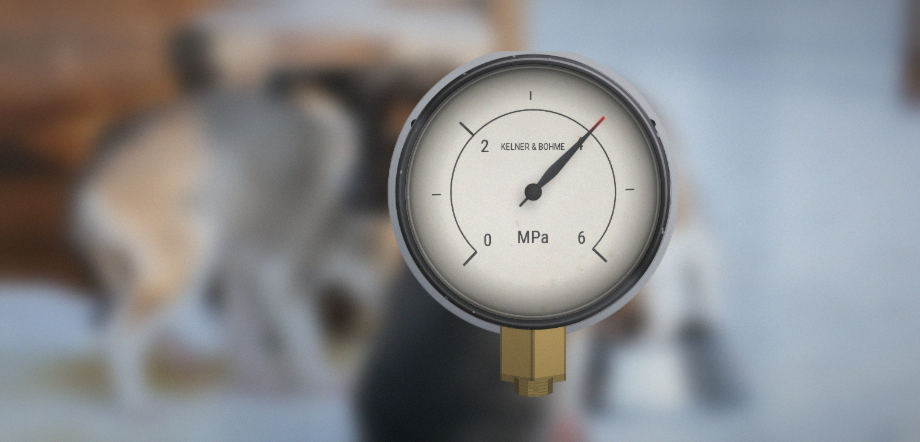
4,MPa
